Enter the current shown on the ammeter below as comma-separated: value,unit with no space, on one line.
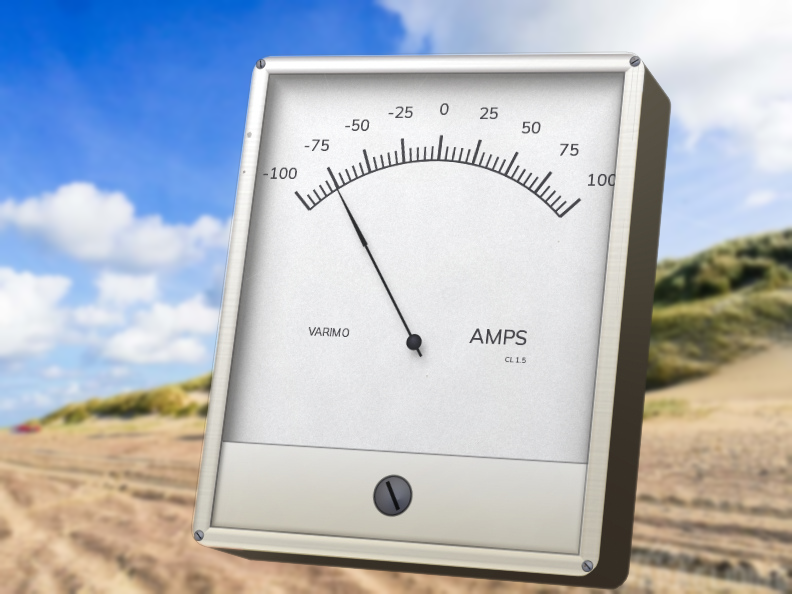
-75,A
